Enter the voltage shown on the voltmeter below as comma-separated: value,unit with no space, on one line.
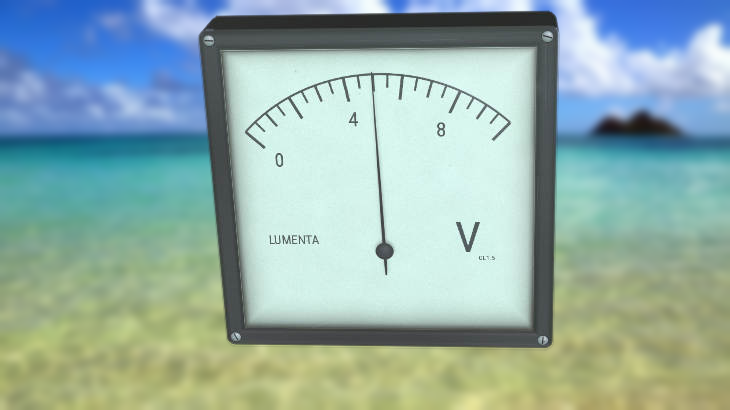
5,V
